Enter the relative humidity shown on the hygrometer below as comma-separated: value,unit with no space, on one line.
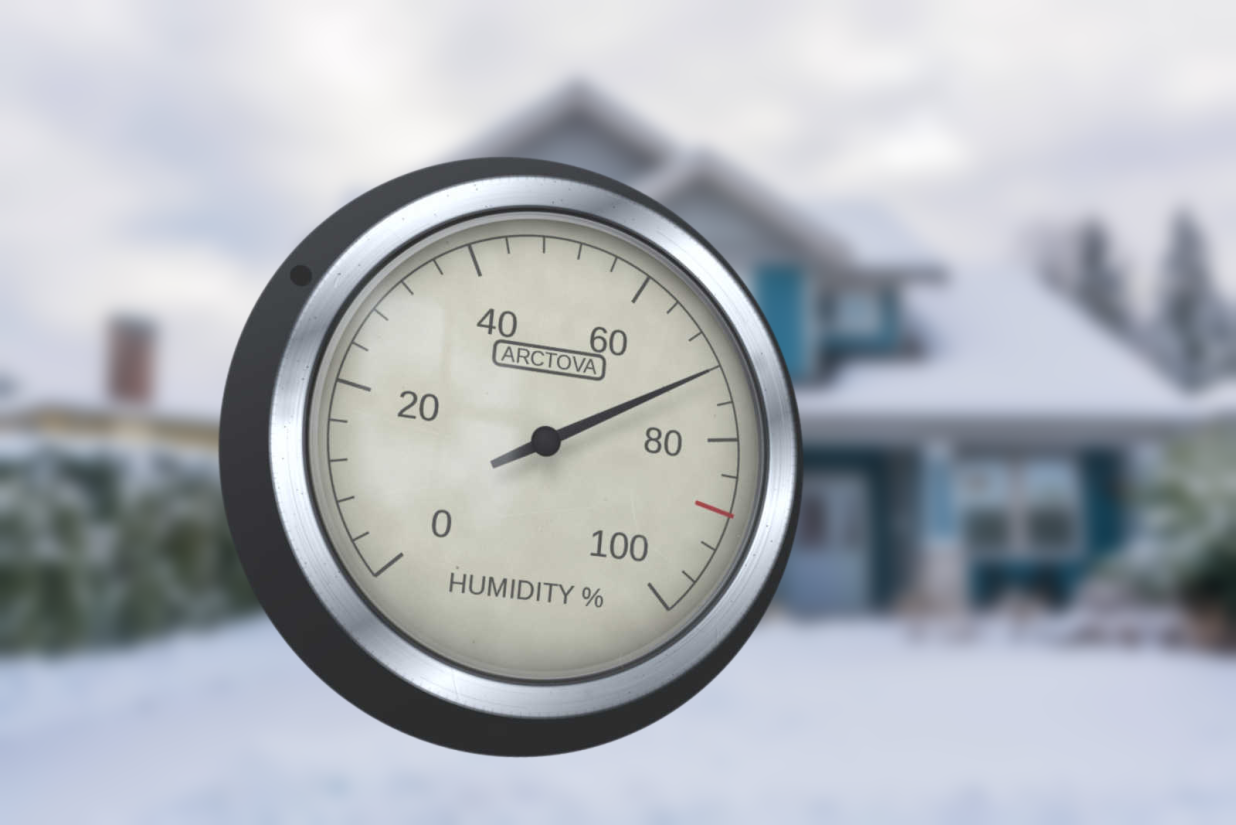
72,%
